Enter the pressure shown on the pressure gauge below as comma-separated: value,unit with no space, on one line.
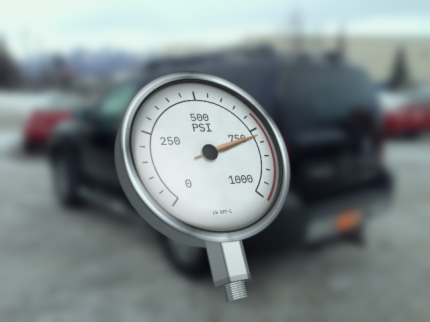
775,psi
